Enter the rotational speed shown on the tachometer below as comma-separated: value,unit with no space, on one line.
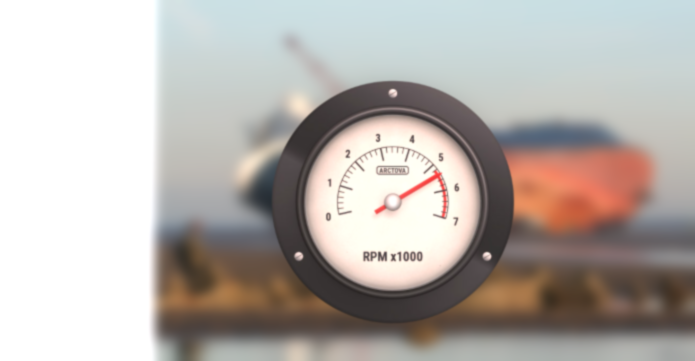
5400,rpm
